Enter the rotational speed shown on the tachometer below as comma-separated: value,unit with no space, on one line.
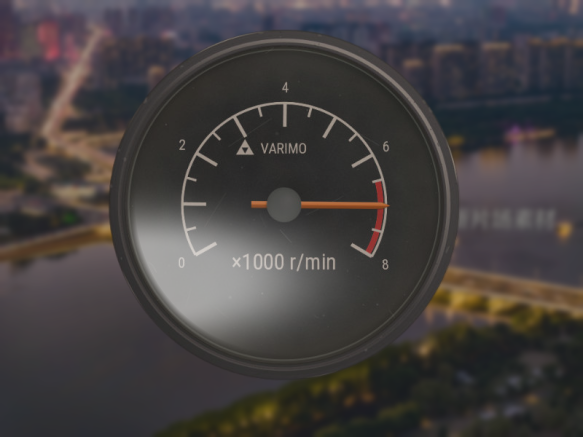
7000,rpm
